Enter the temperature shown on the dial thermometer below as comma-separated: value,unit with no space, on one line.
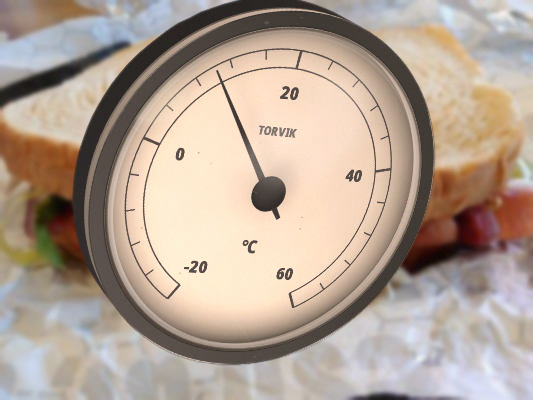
10,°C
